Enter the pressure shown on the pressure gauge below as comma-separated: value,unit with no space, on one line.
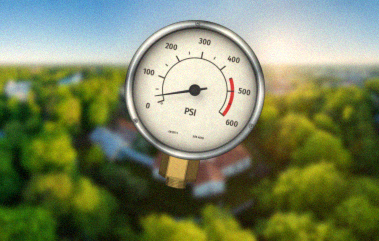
25,psi
